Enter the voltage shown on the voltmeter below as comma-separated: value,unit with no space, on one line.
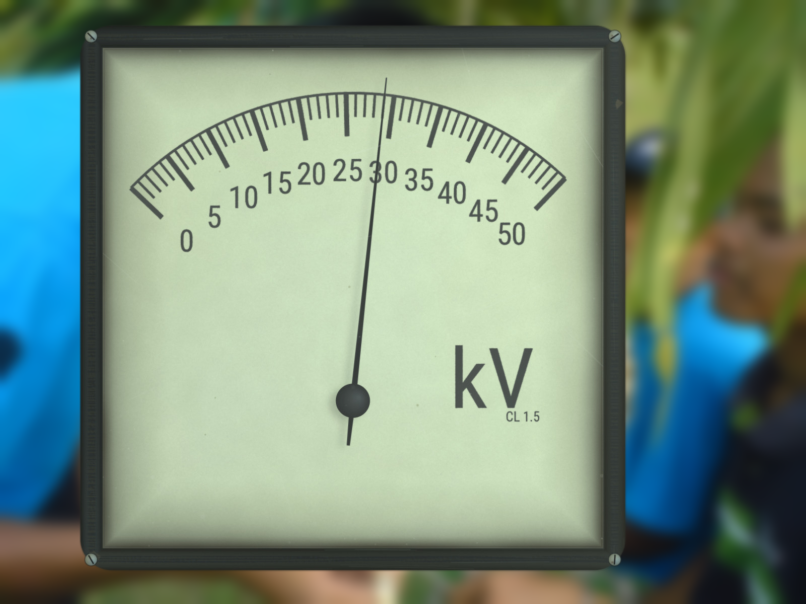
29,kV
